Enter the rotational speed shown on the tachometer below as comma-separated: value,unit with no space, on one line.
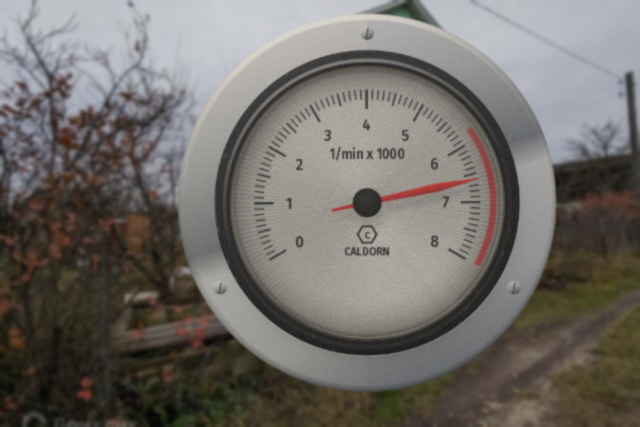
6600,rpm
